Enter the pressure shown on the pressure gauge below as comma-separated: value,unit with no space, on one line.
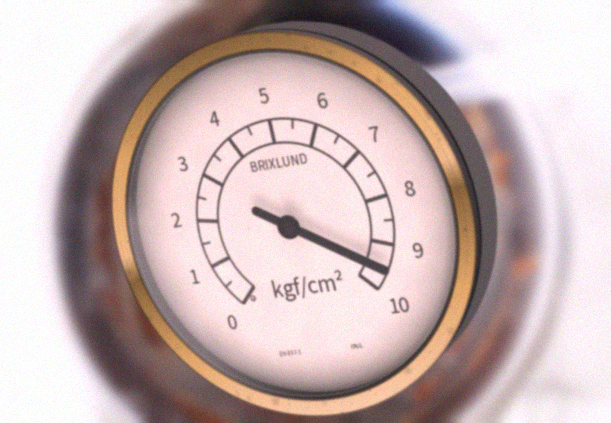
9.5,kg/cm²
